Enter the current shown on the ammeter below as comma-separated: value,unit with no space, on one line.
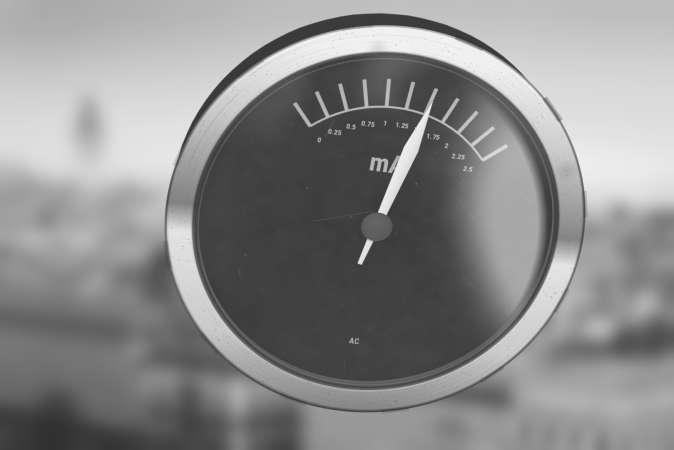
1.5,mA
